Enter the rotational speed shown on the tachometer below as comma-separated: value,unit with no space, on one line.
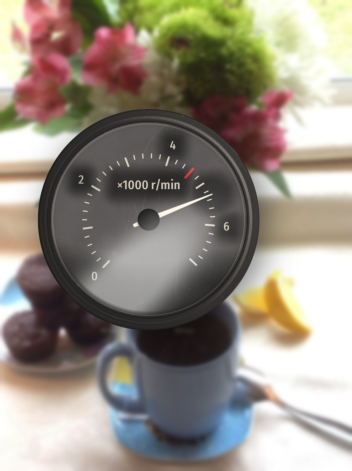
5300,rpm
